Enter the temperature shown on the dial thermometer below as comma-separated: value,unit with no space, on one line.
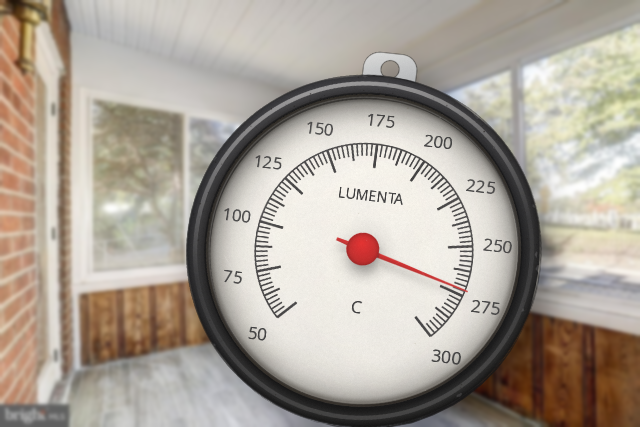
272.5,°C
